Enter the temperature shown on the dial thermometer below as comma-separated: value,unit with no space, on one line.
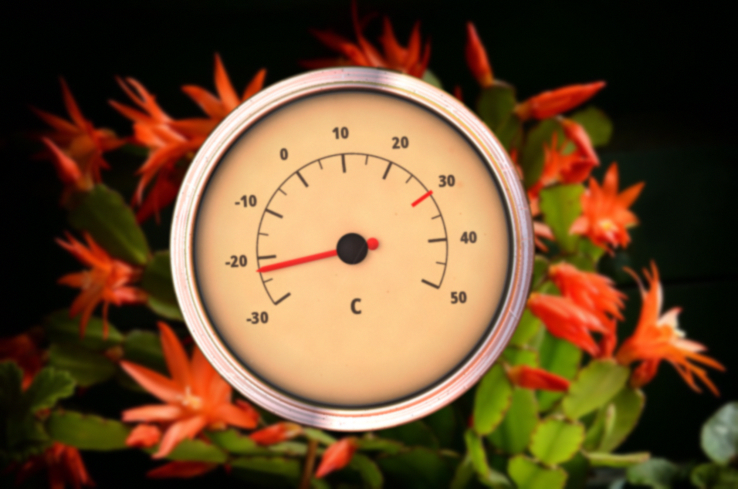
-22.5,°C
